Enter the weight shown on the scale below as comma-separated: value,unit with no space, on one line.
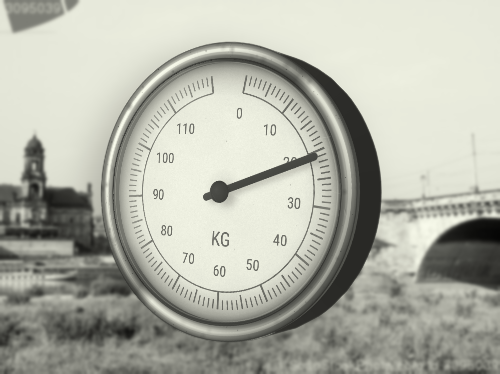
21,kg
